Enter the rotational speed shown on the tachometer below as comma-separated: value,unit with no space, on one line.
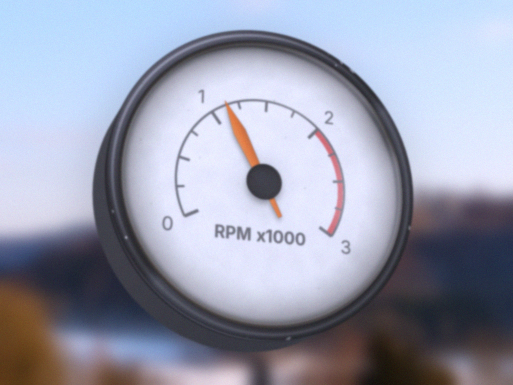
1125,rpm
